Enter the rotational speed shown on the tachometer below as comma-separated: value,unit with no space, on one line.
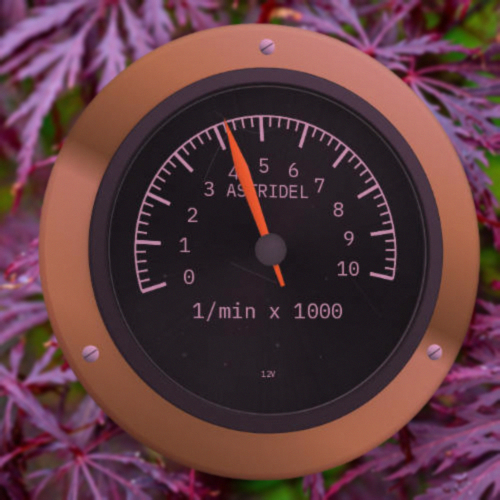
4200,rpm
